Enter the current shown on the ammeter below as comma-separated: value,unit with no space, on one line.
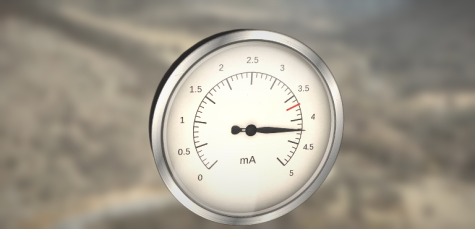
4.2,mA
